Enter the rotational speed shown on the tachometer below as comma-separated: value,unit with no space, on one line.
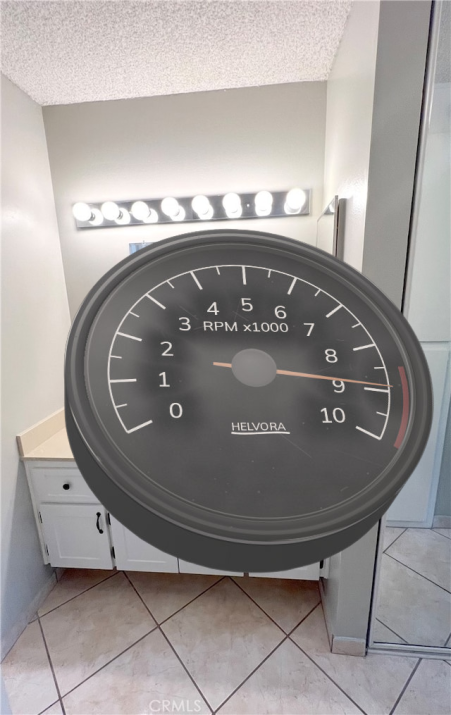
9000,rpm
